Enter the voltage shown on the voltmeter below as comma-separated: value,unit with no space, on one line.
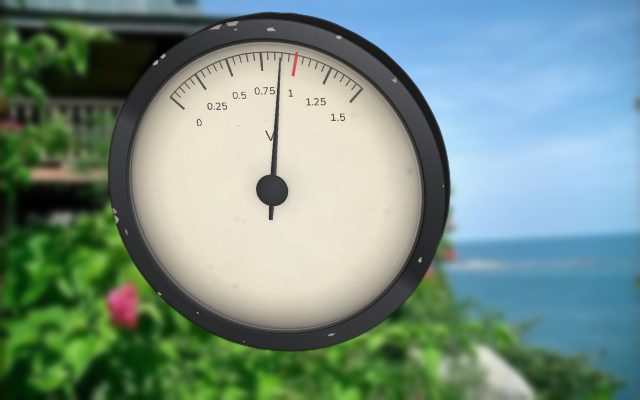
0.9,V
